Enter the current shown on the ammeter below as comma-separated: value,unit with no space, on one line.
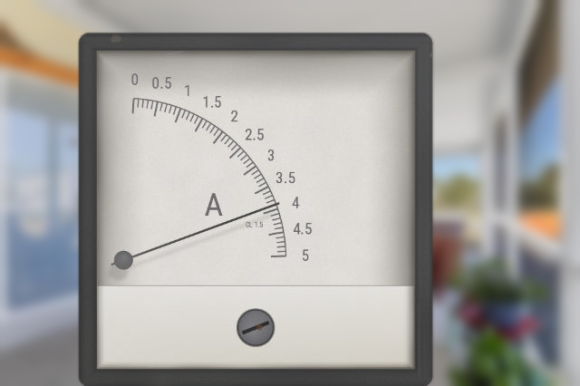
3.9,A
